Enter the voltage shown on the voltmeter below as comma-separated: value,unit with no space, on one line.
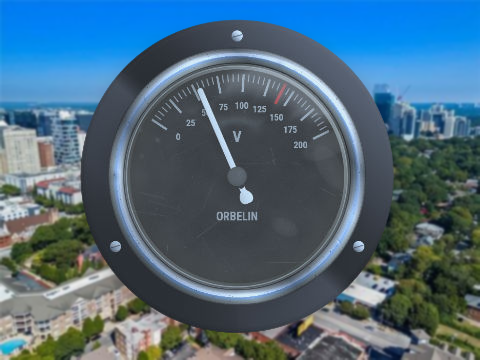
55,V
